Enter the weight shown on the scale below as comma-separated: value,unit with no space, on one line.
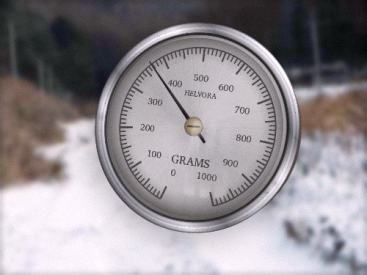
370,g
